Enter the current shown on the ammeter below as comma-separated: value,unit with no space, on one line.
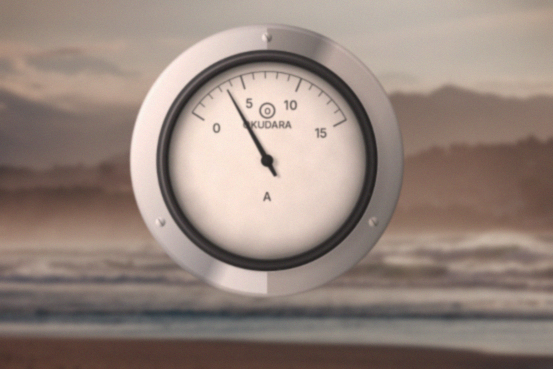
3.5,A
